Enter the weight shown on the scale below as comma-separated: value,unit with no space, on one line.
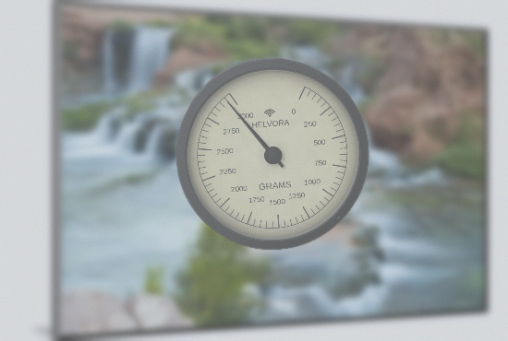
2950,g
